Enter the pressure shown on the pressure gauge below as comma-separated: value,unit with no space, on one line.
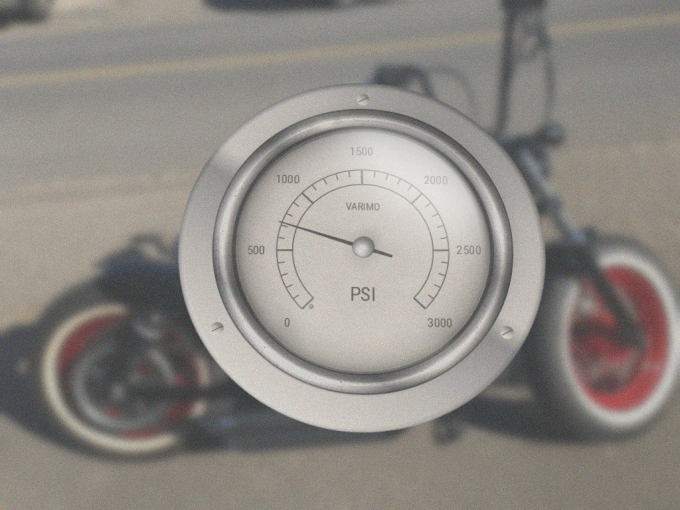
700,psi
